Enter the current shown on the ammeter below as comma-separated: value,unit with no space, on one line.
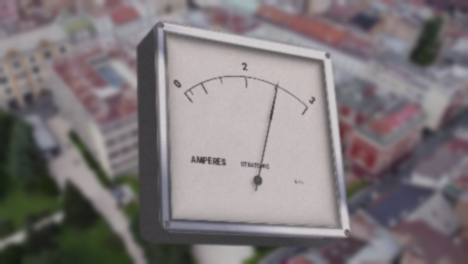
2.5,A
